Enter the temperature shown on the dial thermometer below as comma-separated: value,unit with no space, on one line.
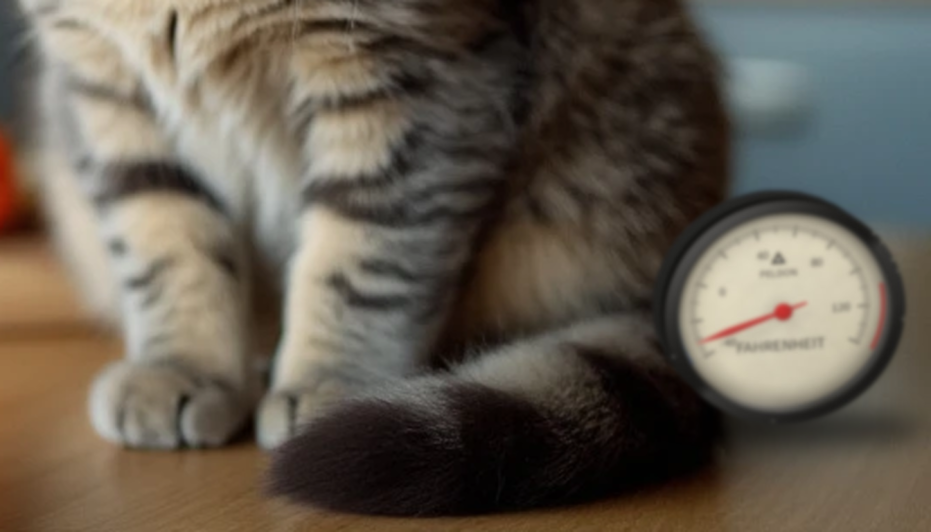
-30,°F
